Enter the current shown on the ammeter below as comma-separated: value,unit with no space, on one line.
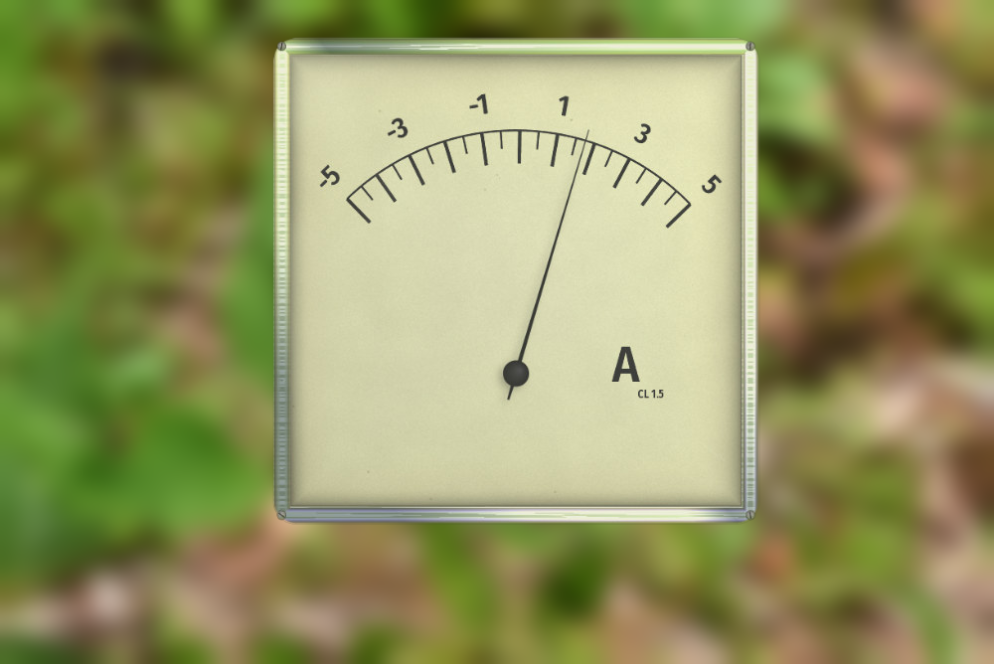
1.75,A
